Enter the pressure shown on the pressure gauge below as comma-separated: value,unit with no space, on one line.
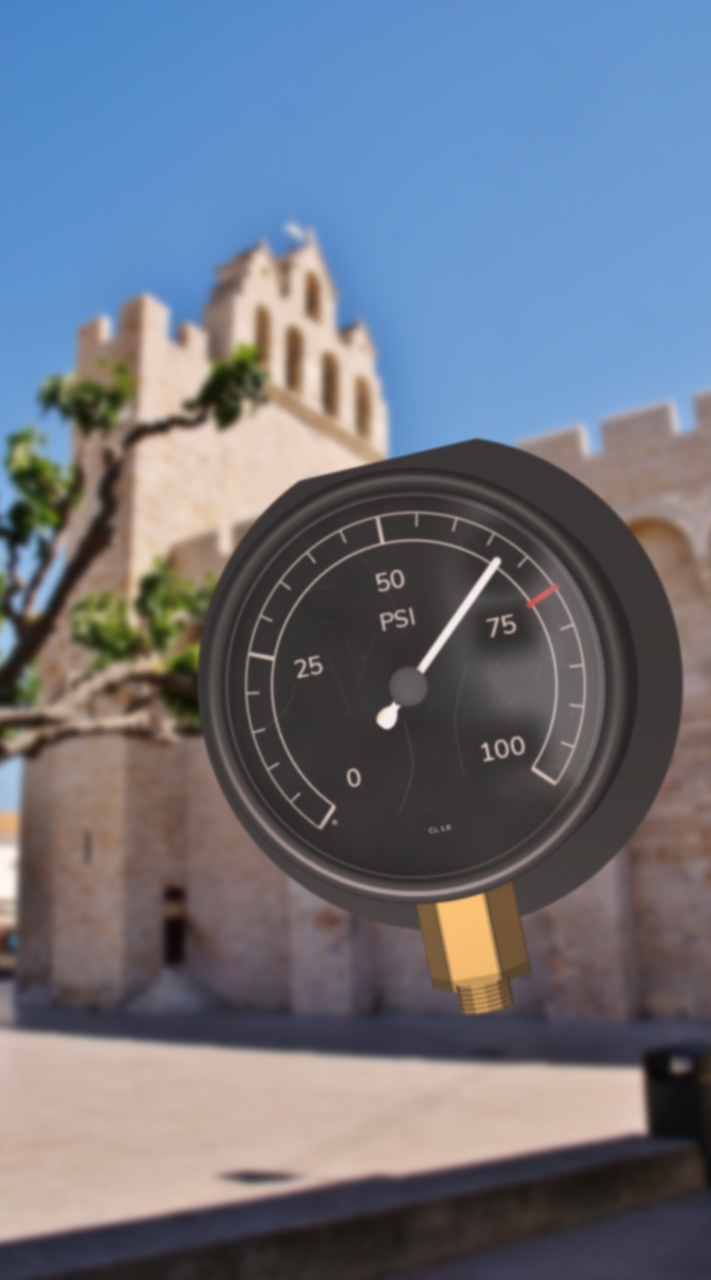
67.5,psi
